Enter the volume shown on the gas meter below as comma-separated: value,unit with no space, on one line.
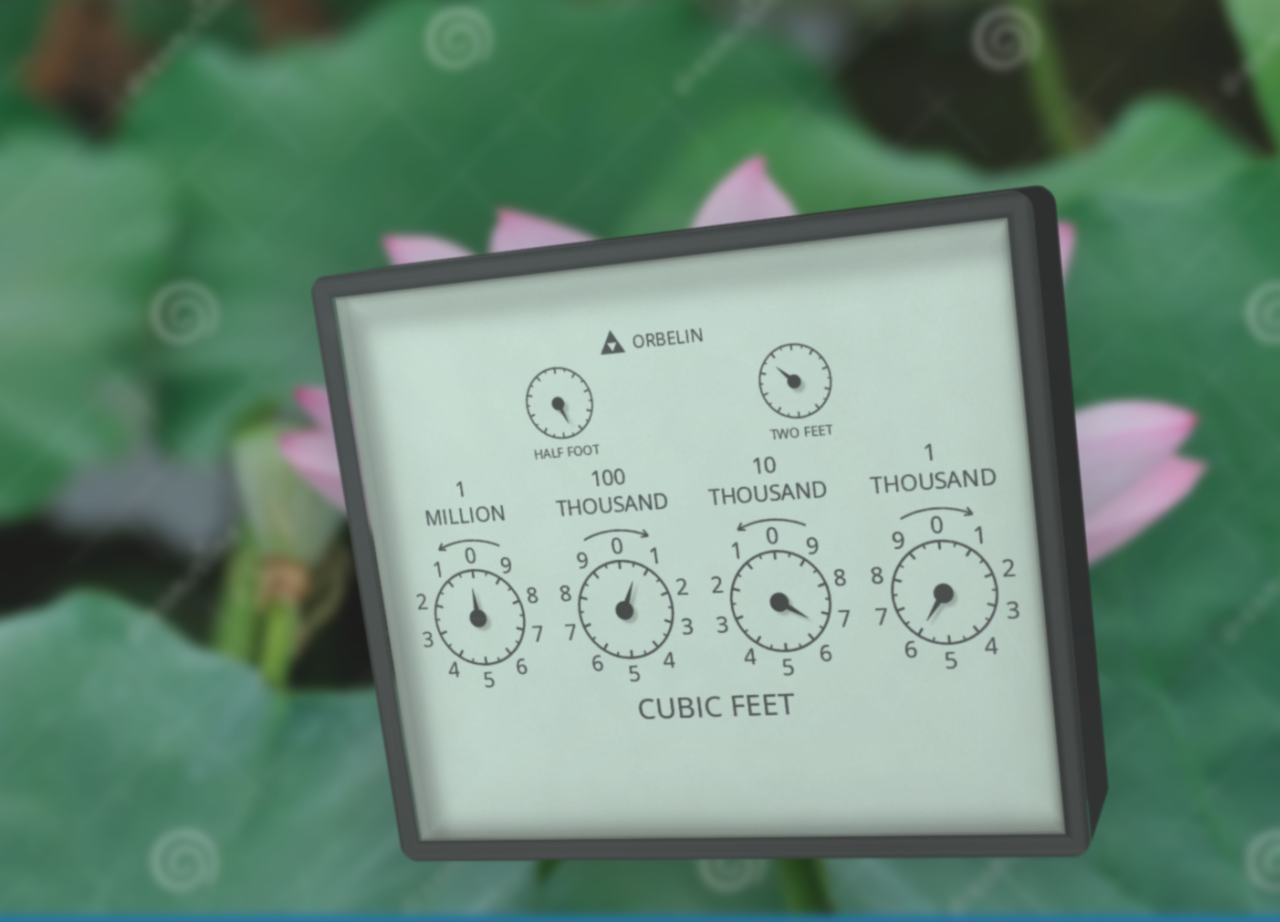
6600,ft³
